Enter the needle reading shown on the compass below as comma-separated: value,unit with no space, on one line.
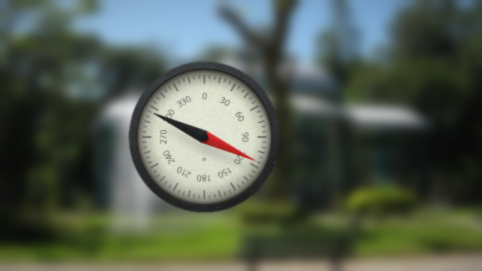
115,°
